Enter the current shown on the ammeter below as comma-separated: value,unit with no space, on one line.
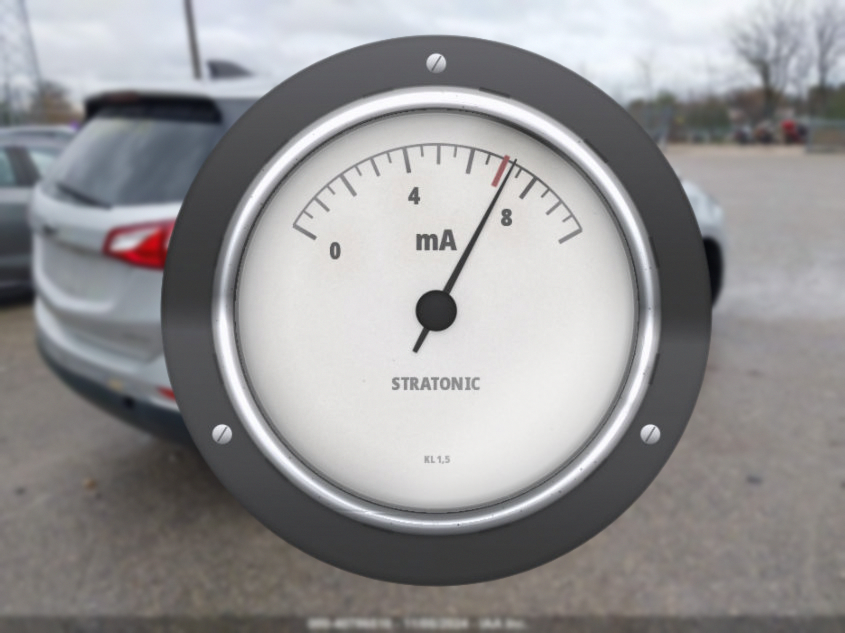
7.25,mA
